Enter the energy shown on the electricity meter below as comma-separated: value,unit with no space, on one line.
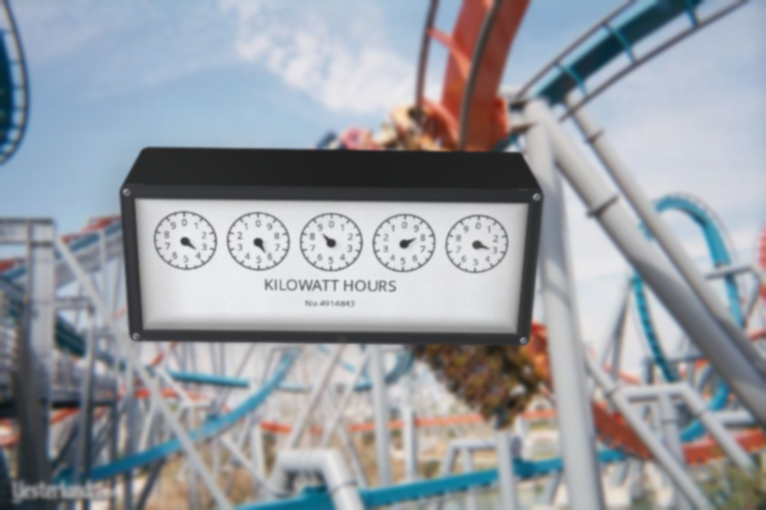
35883,kWh
